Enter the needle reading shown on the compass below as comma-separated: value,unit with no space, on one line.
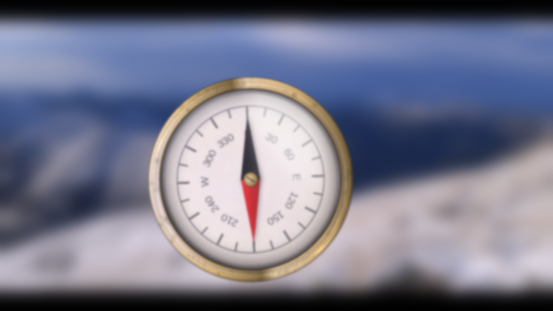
180,°
